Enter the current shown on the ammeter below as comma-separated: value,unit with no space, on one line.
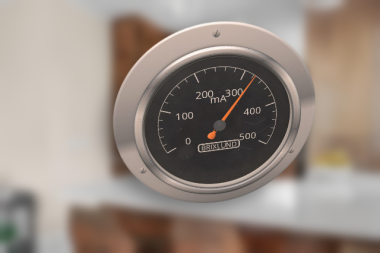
320,mA
